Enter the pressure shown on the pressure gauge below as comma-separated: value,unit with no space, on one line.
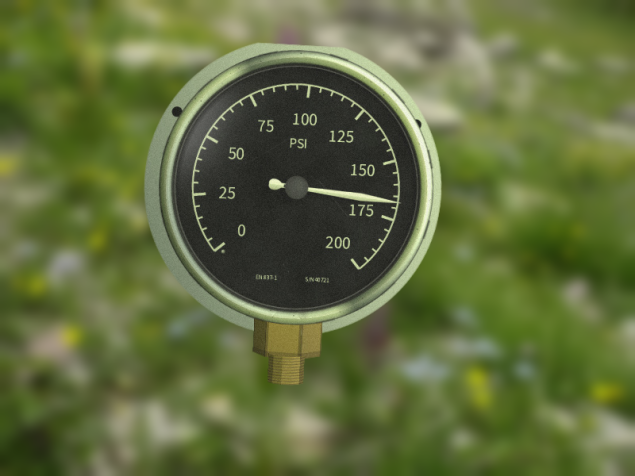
167.5,psi
